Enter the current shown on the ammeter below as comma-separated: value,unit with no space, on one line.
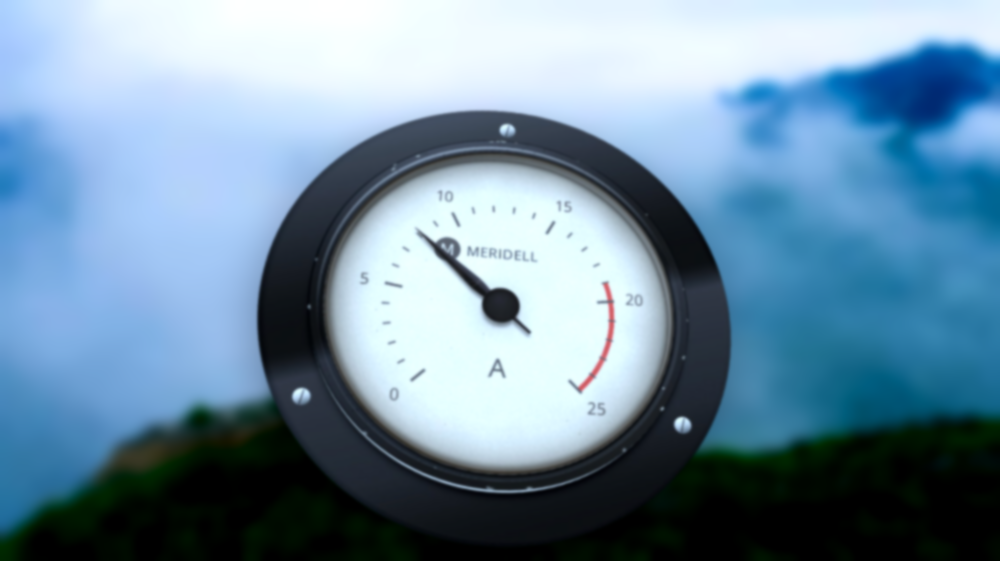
8,A
